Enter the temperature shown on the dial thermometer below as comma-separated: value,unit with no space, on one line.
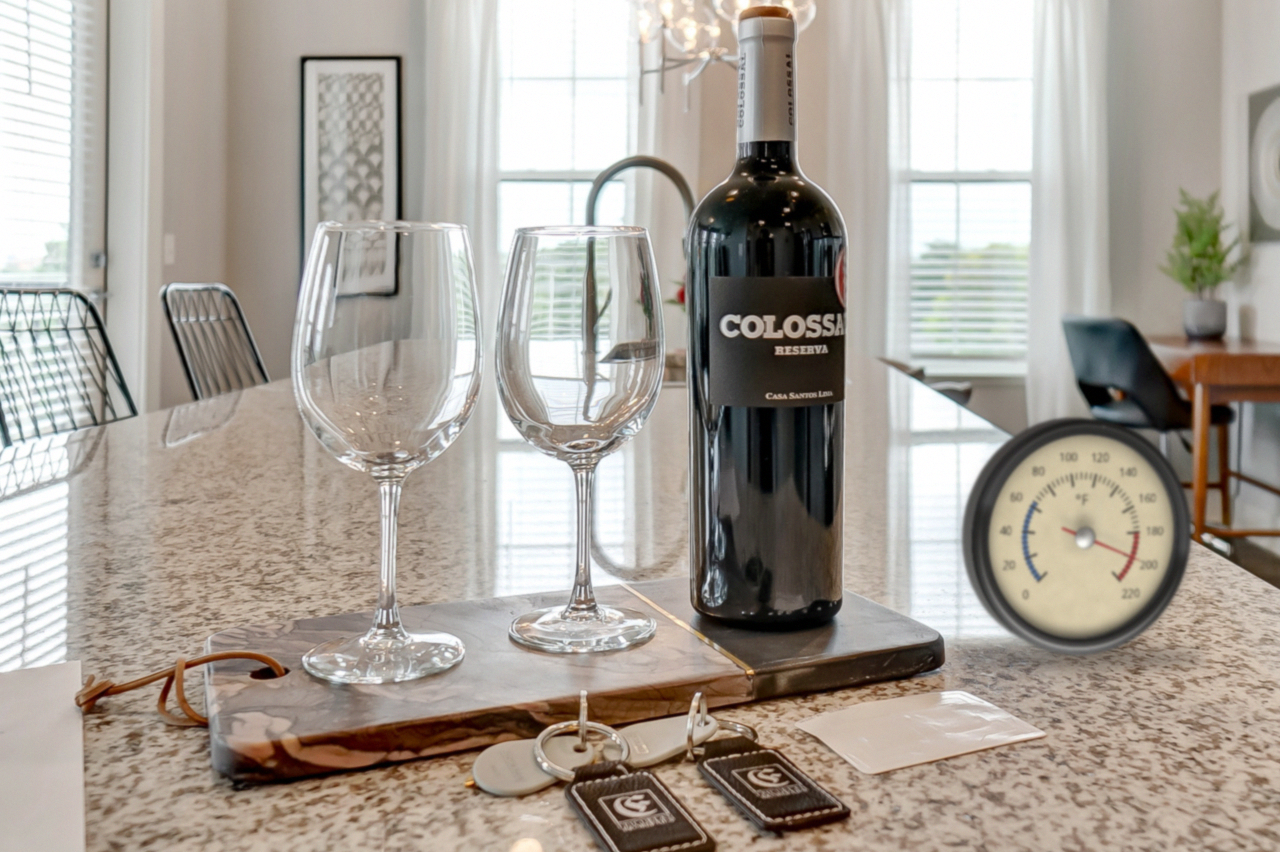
200,°F
